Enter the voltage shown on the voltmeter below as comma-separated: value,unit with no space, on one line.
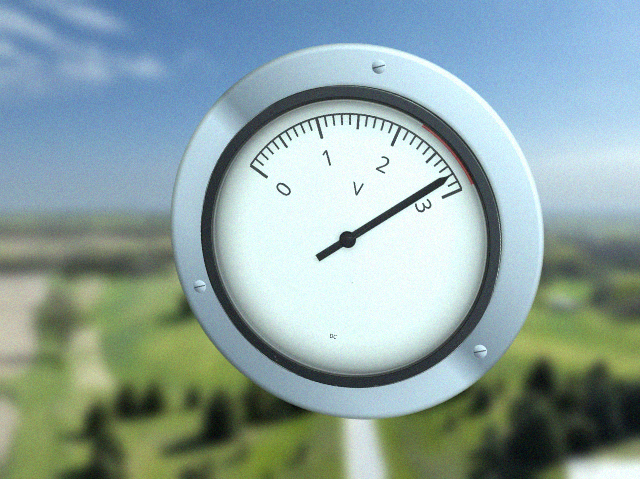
2.8,V
